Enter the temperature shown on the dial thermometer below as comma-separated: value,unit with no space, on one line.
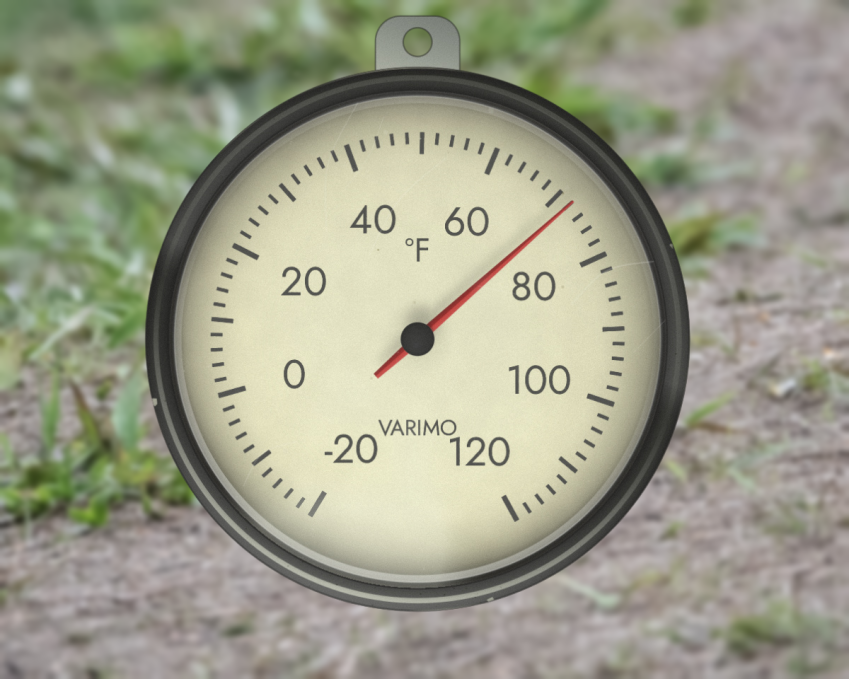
72,°F
